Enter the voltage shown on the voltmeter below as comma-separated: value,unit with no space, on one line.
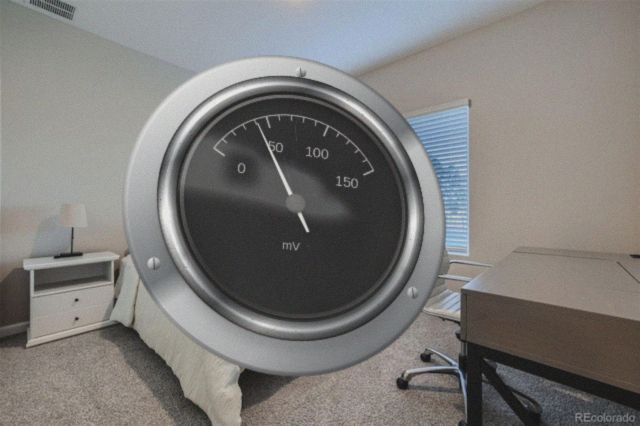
40,mV
